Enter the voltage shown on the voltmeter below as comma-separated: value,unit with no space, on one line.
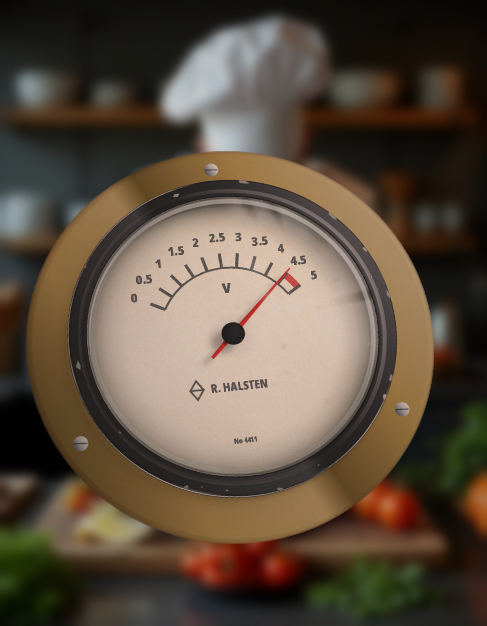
4.5,V
